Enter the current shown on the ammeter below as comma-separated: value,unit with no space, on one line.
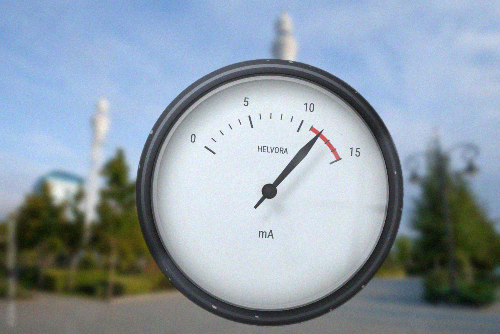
12,mA
